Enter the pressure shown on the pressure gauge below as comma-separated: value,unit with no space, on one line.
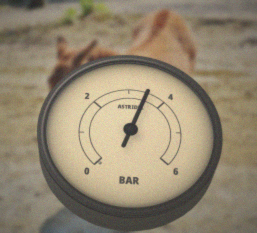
3.5,bar
